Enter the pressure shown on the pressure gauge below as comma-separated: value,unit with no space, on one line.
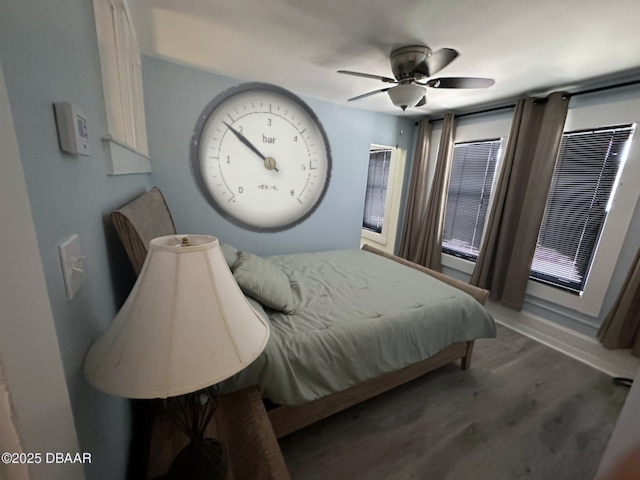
1.8,bar
